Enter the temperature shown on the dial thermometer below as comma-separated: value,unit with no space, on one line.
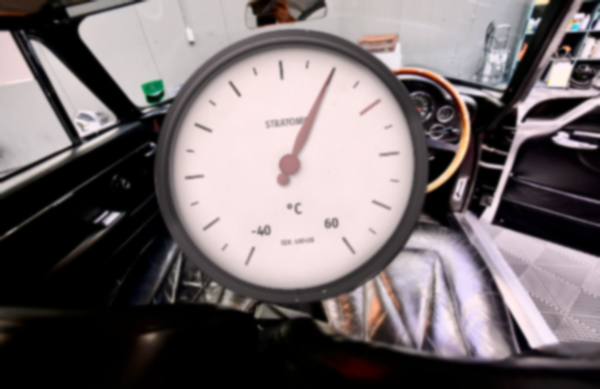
20,°C
